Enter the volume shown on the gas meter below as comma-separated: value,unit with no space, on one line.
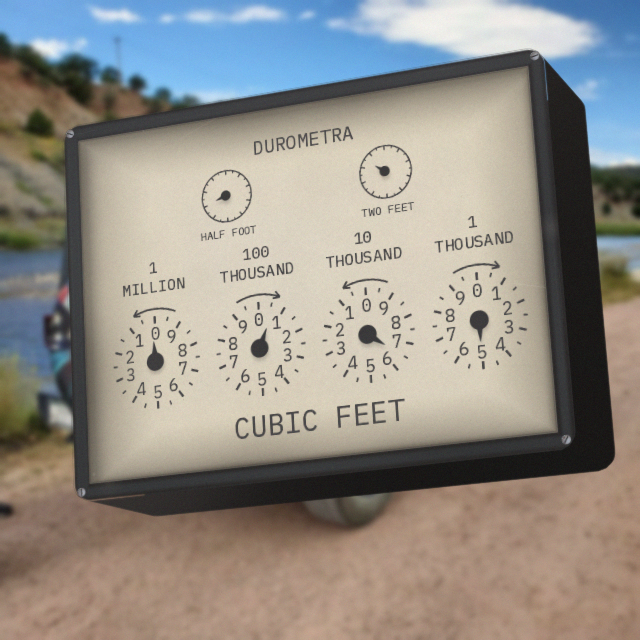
6500,ft³
